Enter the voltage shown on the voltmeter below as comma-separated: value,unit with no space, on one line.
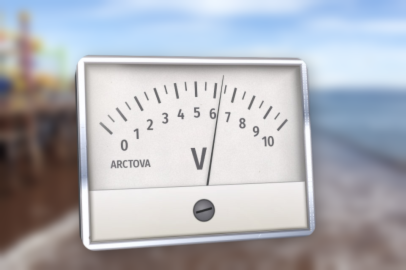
6.25,V
